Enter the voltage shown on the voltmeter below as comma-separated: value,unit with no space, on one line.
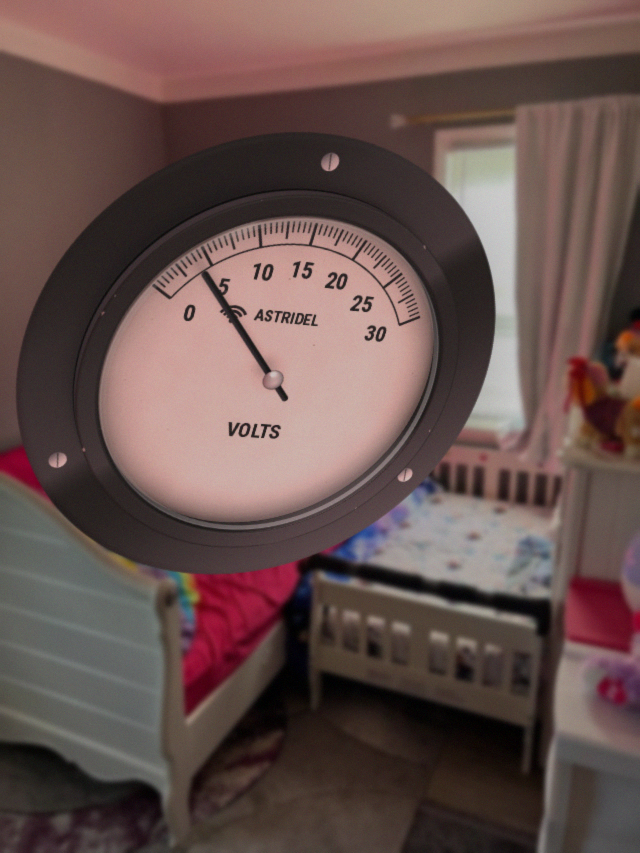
4,V
